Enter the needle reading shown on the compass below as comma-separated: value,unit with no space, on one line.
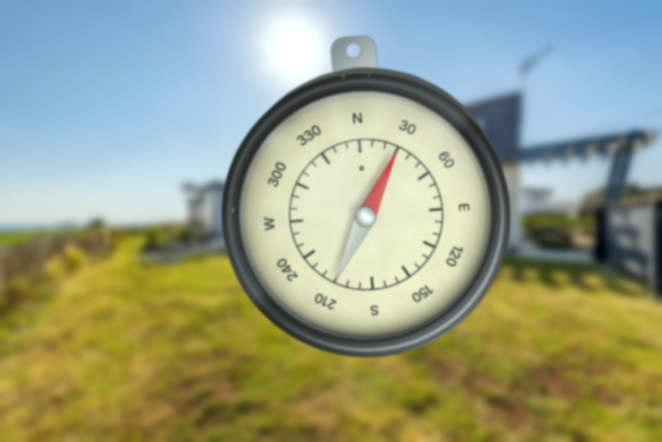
30,°
